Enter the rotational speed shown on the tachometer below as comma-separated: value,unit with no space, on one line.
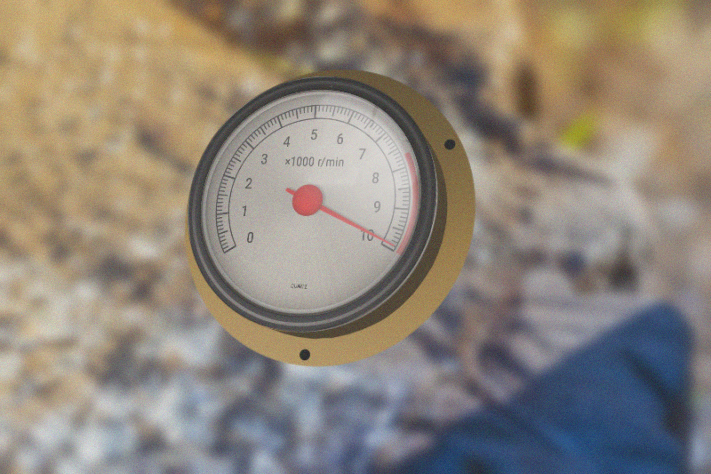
9900,rpm
